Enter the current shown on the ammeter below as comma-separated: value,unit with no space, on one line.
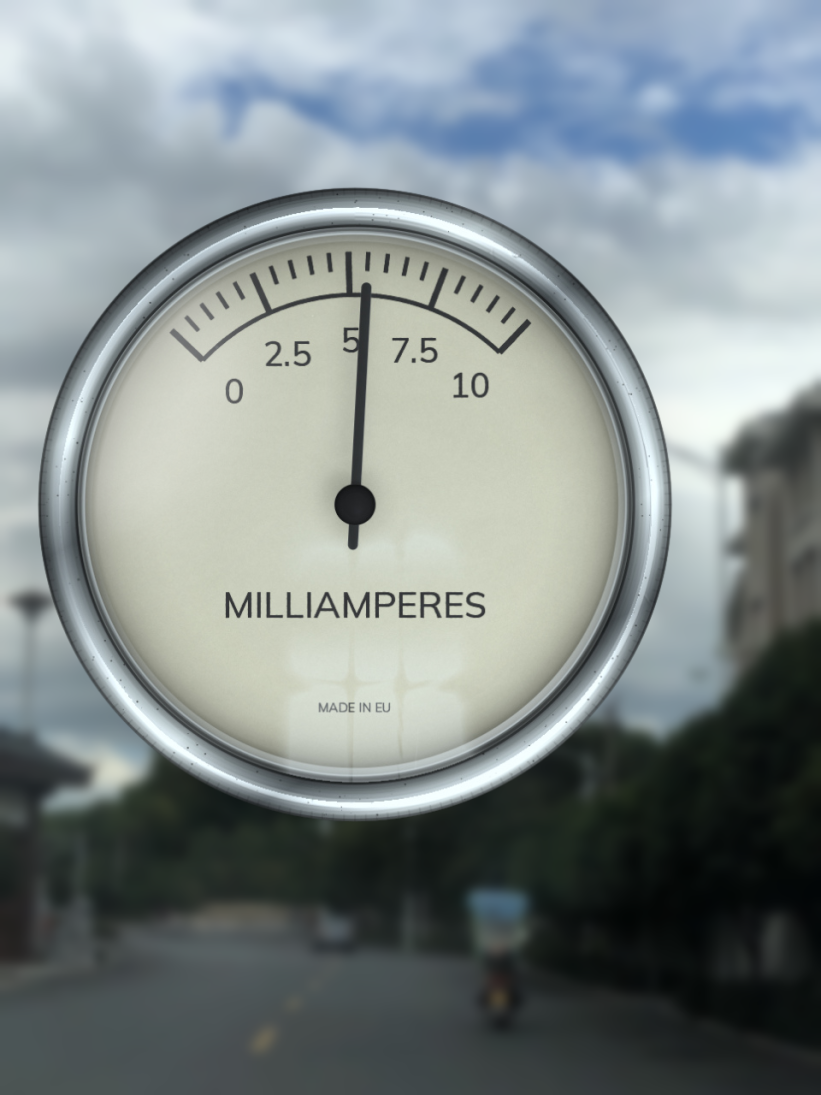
5.5,mA
